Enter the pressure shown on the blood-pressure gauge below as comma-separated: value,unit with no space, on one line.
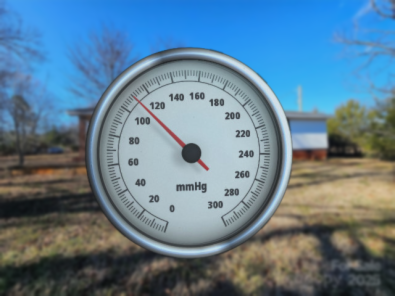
110,mmHg
